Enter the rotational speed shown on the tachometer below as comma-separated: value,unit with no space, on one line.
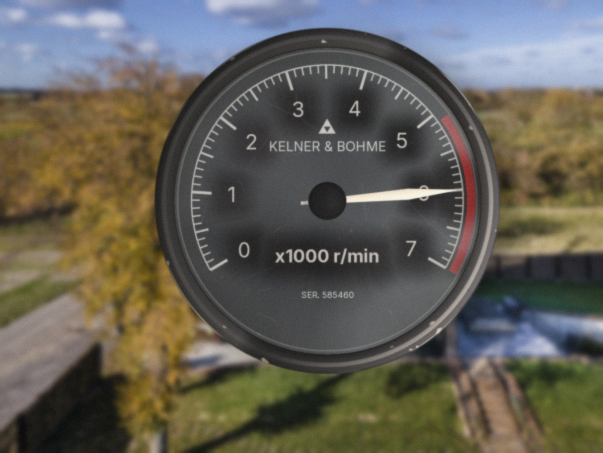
6000,rpm
